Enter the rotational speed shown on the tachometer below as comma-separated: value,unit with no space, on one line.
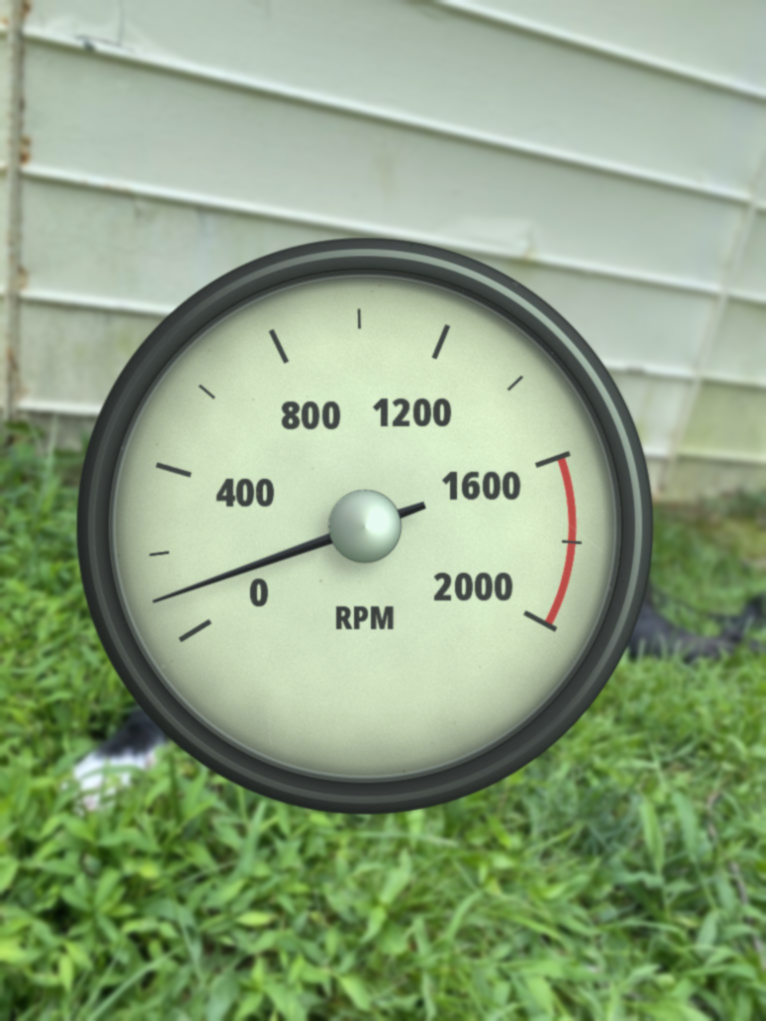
100,rpm
